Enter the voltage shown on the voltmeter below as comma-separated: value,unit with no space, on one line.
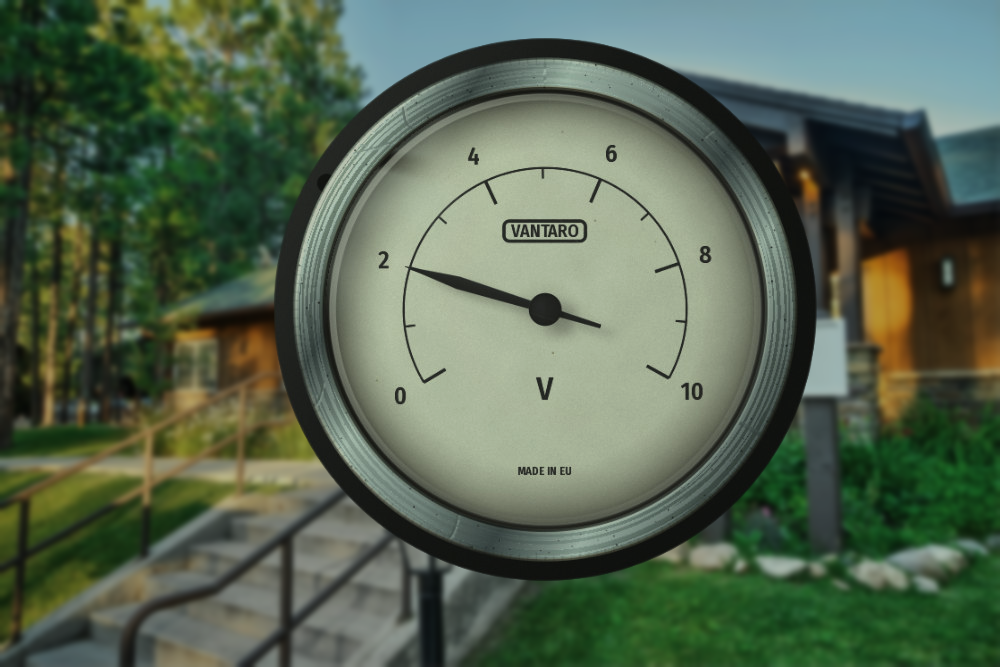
2,V
